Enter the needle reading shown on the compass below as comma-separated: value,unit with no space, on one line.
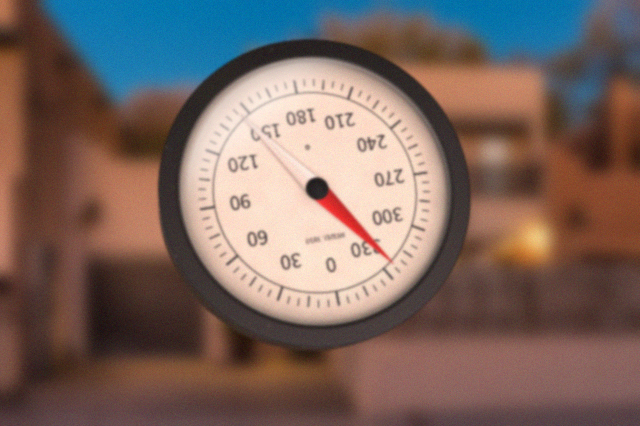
325,°
